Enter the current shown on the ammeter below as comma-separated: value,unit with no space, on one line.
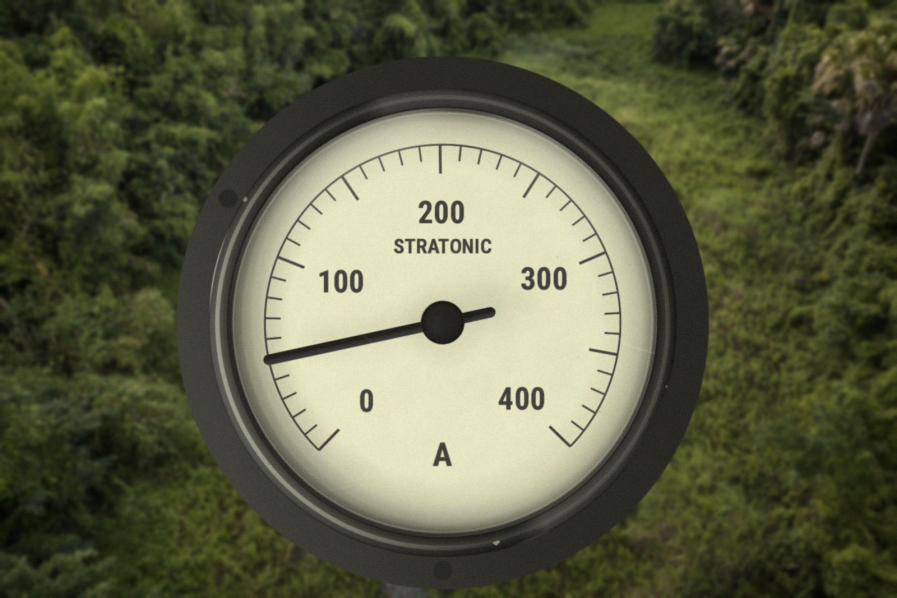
50,A
